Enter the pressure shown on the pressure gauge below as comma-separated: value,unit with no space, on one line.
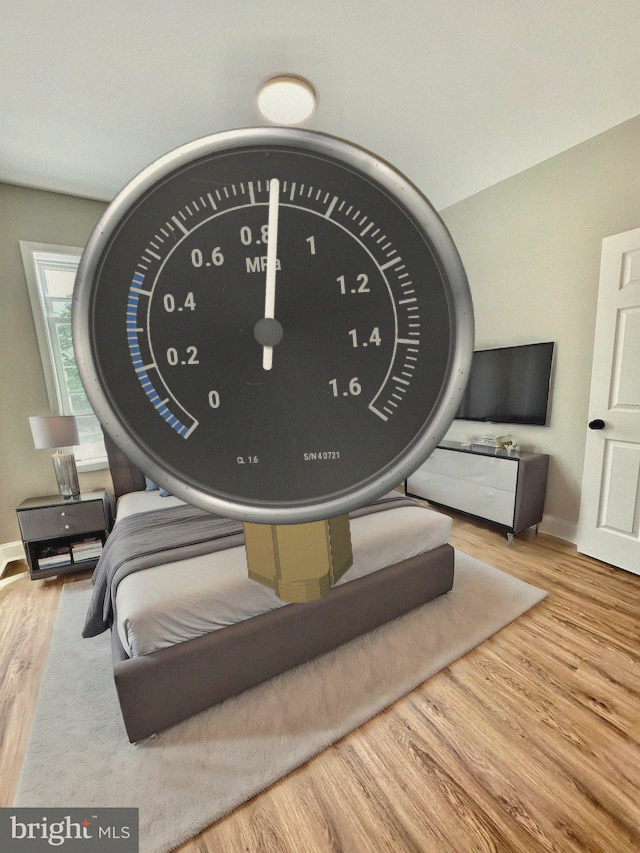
0.86,MPa
